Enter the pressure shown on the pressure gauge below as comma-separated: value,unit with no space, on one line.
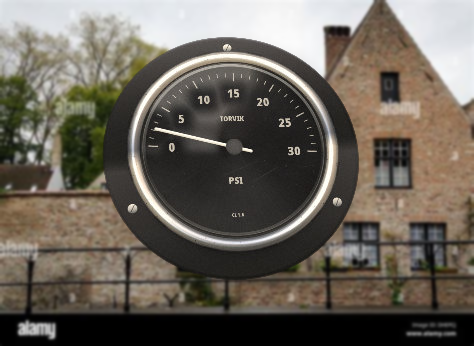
2,psi
